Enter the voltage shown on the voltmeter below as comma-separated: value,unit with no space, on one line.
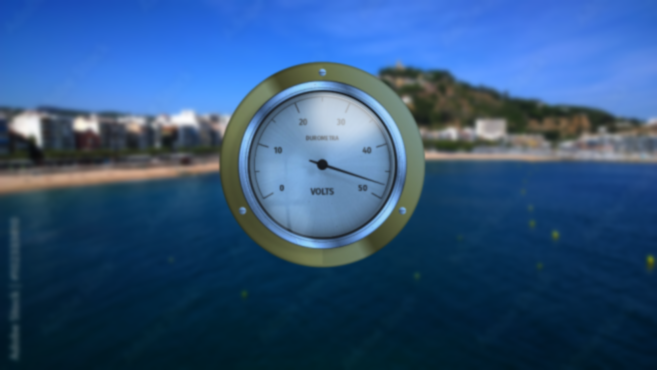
47.5,V
